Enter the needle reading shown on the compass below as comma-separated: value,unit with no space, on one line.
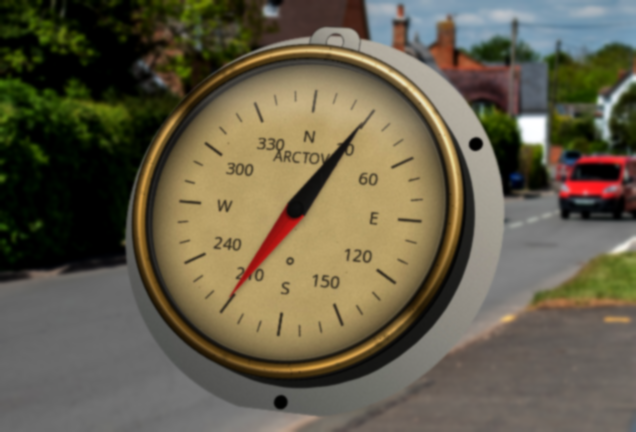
210,°
